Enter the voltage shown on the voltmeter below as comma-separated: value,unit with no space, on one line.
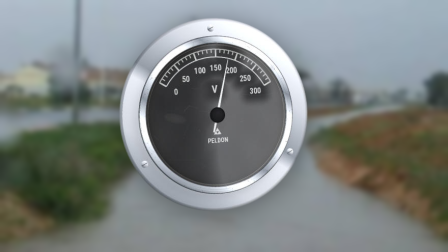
180,V
